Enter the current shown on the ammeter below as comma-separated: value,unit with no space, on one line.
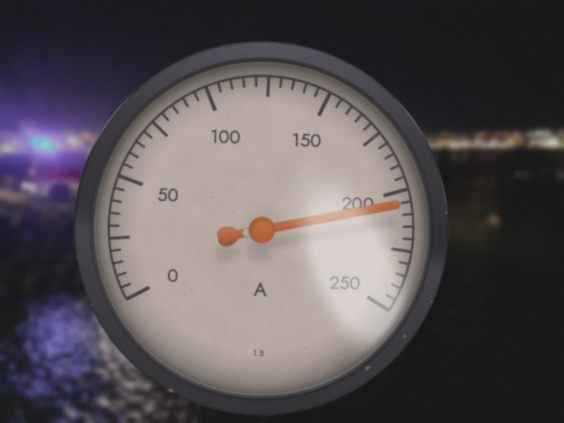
205,A
